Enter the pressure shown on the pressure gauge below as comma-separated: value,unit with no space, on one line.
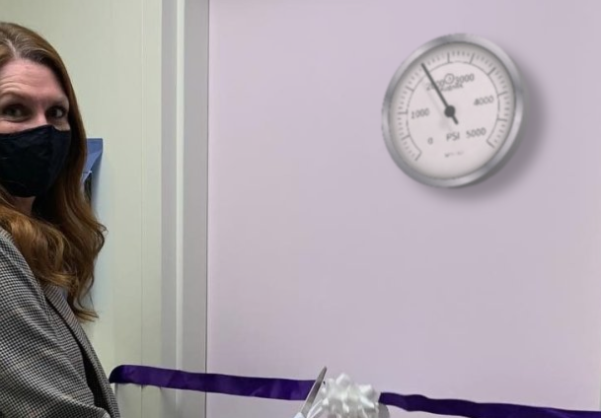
2000,psi
